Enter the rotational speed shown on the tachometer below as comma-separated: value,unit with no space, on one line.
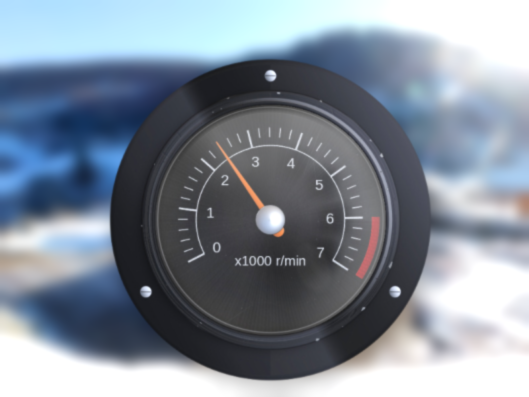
2400,rpm
